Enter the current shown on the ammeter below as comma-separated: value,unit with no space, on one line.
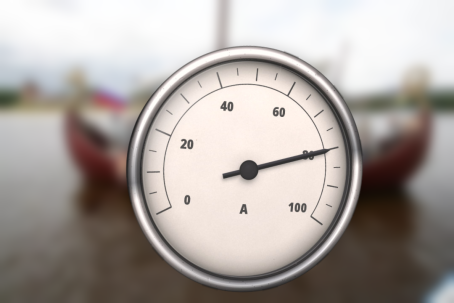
80,A
